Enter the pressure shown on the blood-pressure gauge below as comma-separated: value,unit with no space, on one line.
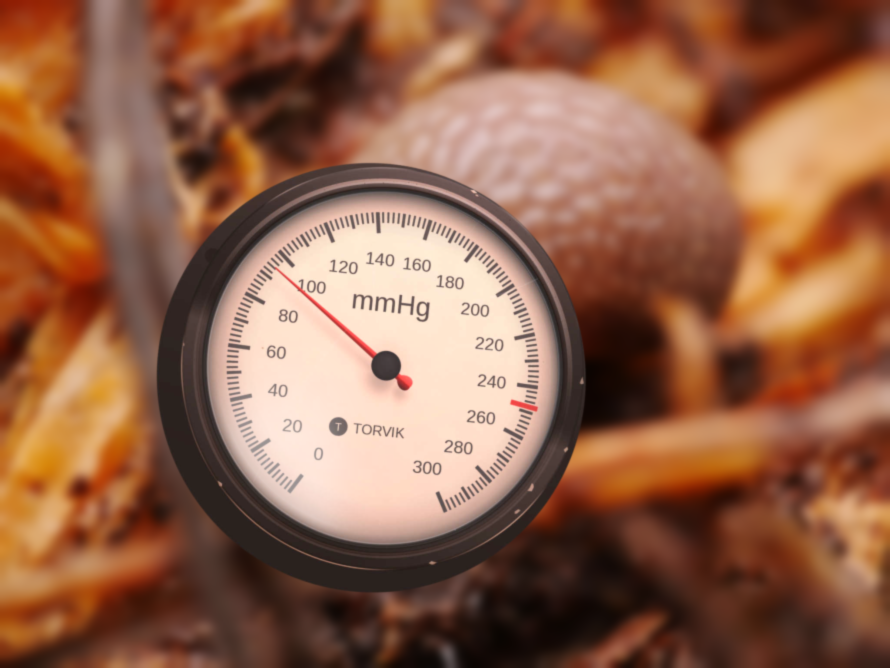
94,mmHg
